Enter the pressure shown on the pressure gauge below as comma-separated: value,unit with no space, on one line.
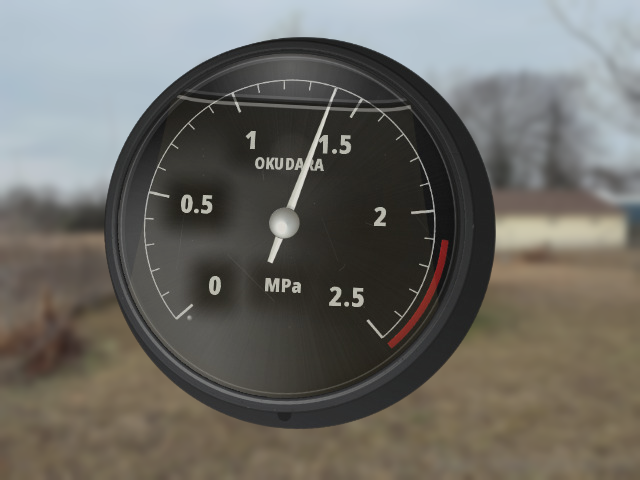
1.4,MPa
